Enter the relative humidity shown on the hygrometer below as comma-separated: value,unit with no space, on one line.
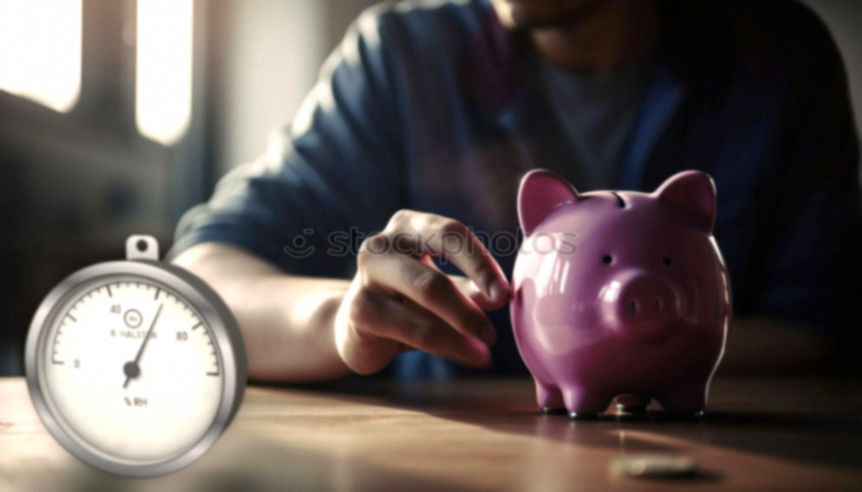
64,%
